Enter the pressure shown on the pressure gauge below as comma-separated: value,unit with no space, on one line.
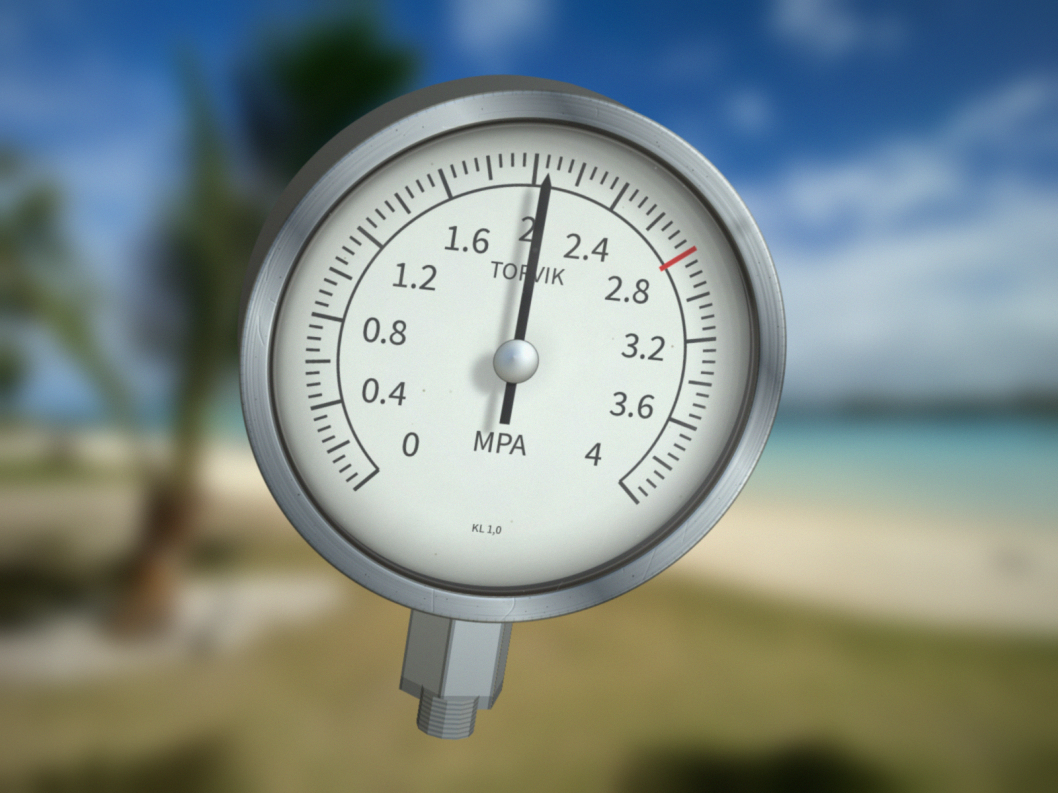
2.05,MPa
